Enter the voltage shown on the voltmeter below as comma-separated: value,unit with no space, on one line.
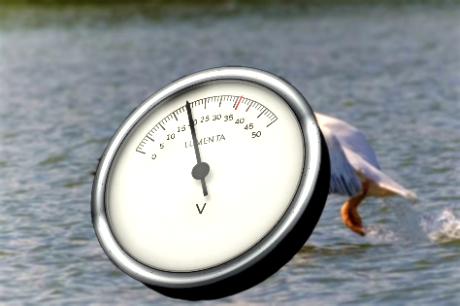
20,V
